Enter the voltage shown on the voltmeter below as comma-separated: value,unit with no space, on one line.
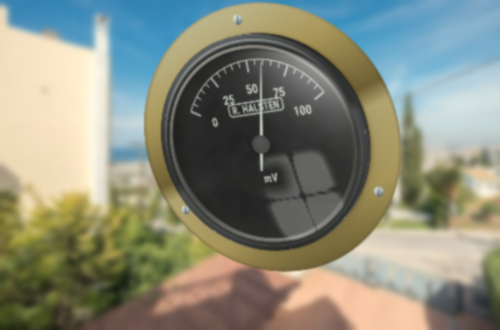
60,mV
